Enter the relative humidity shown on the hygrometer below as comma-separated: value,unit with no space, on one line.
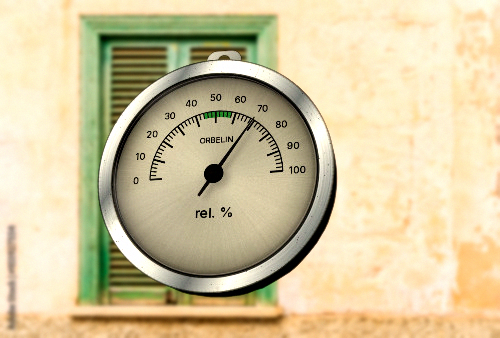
70,%
